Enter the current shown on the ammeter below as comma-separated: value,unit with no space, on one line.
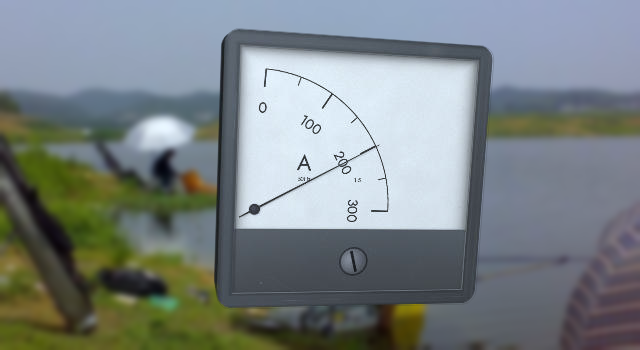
200,A
